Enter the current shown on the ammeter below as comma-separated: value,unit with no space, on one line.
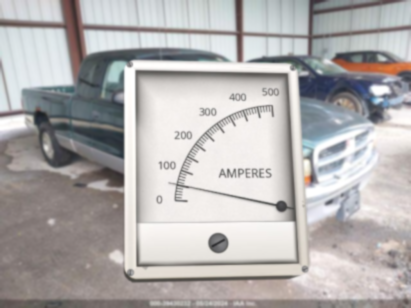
50,A
